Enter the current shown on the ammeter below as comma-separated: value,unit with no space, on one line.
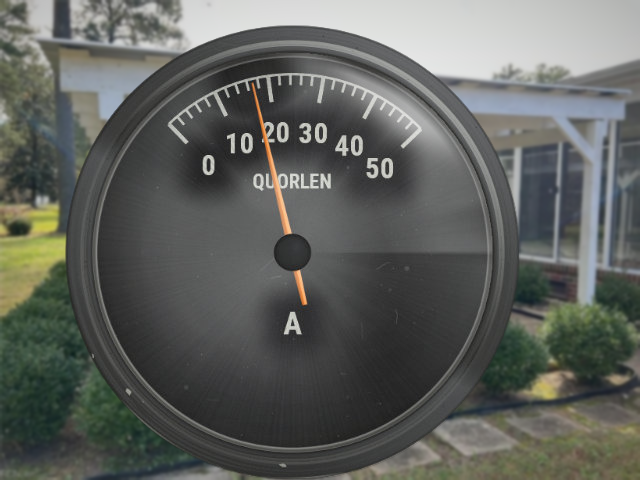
17,A
